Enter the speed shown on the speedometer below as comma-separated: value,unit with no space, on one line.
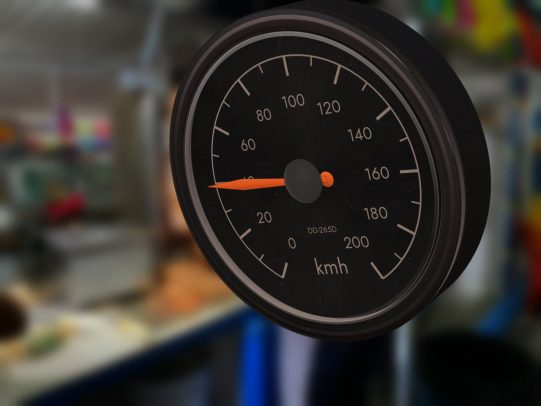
40,km/h
